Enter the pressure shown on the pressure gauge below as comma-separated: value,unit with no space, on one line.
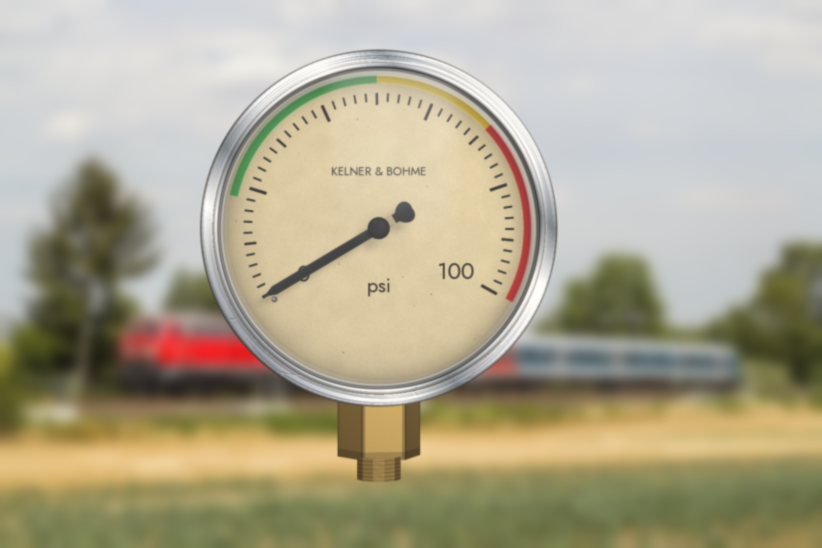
0,psi
